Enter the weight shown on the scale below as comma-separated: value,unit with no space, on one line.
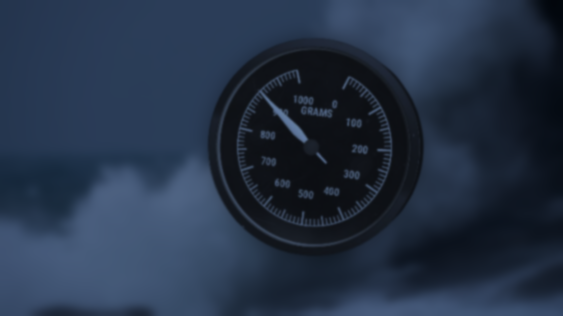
900,g
